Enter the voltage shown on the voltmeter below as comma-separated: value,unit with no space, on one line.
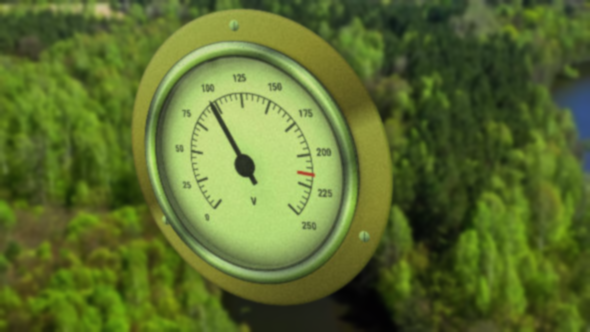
100,V
